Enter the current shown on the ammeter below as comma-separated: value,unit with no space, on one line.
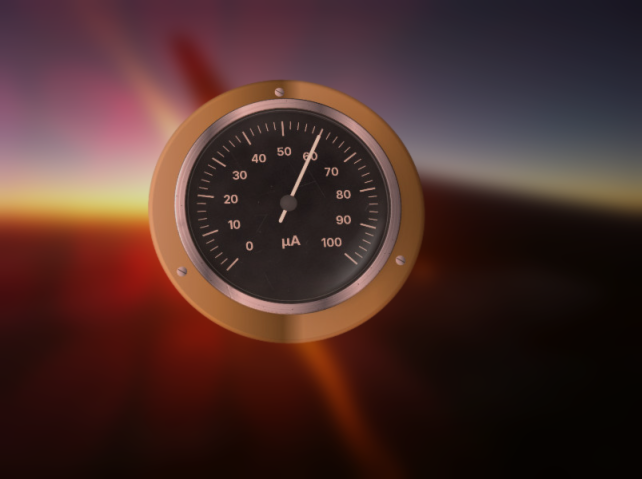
60,µA
